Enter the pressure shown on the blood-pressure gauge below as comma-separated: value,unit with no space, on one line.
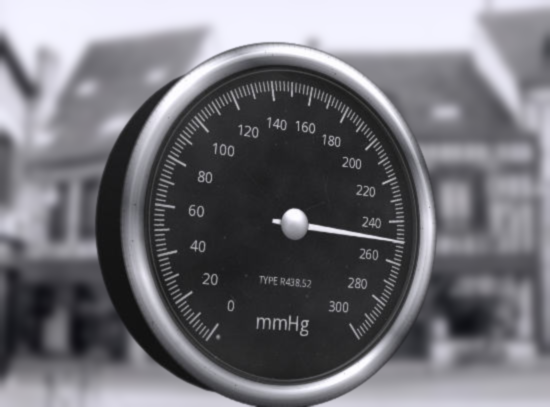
250,mmHg
